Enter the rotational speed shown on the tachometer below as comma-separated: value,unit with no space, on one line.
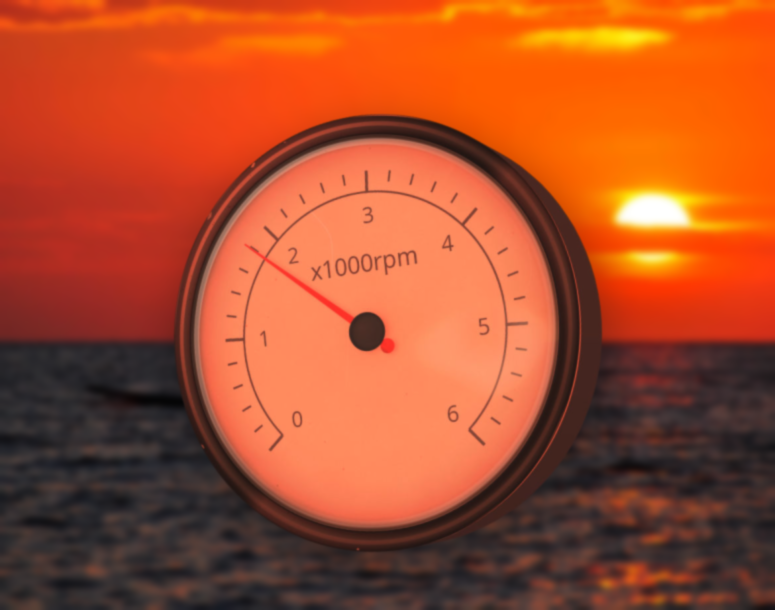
1800,rpm
